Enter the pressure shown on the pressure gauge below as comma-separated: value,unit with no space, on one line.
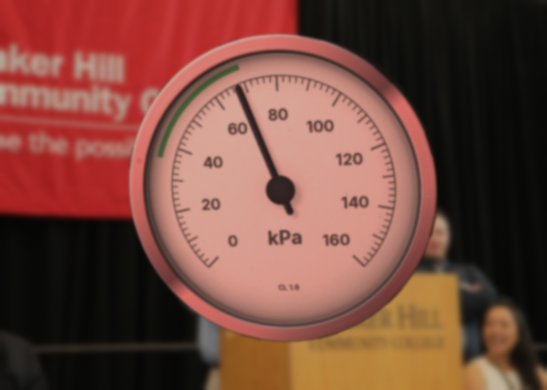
68,kPa
